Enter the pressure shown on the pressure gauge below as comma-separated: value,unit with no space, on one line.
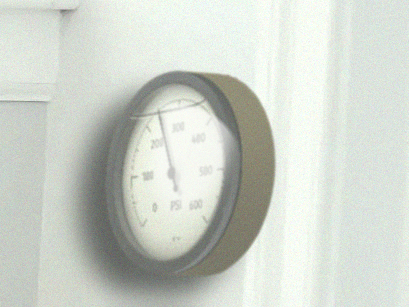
250,psi
